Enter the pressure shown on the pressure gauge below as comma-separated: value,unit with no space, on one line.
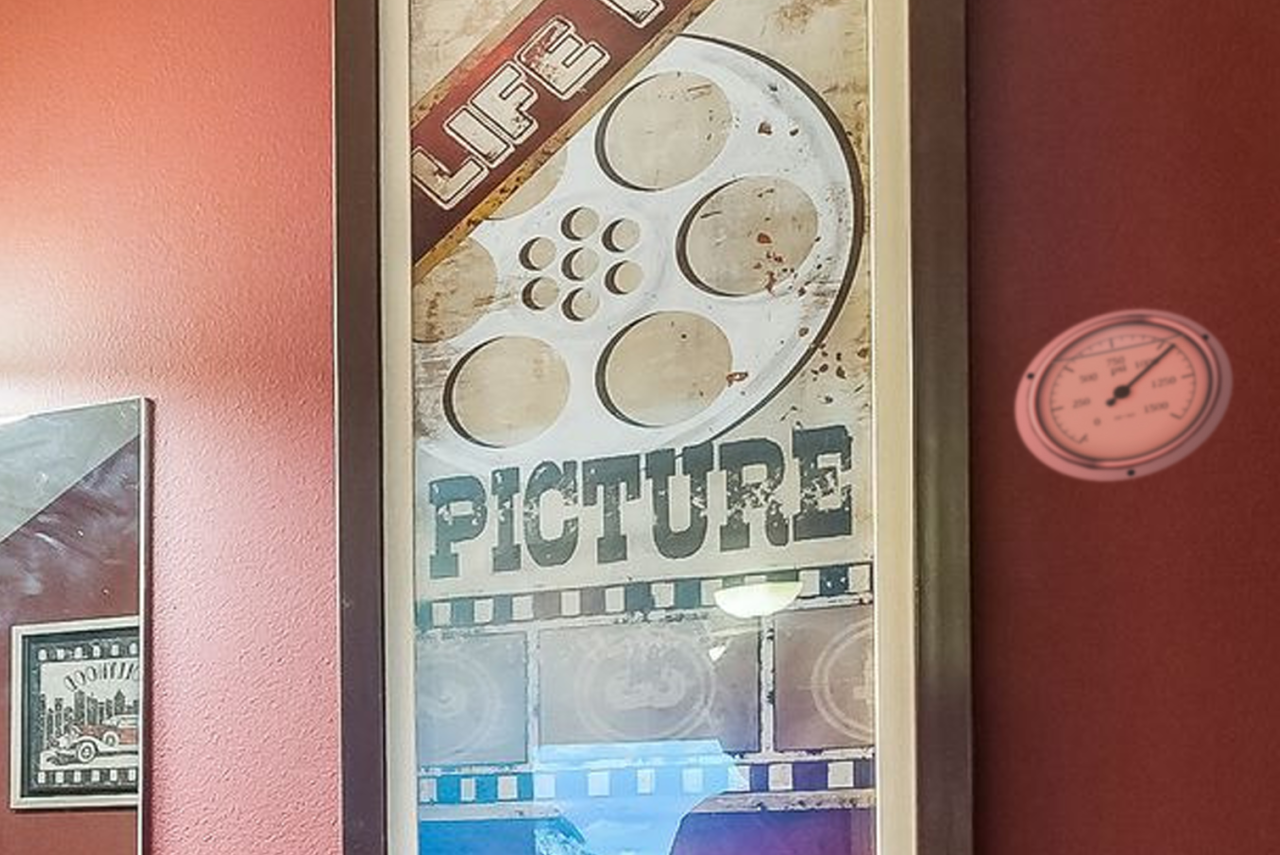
1050,psi
